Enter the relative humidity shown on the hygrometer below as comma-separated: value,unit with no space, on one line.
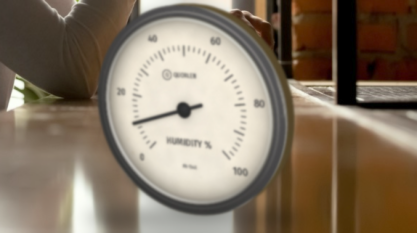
10,%
